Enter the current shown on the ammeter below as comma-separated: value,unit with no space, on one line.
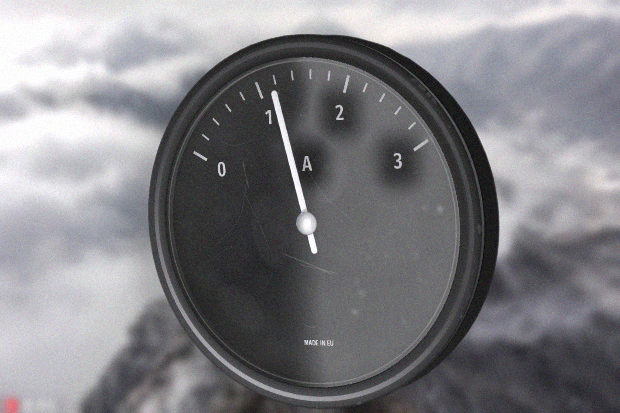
1.2,A
